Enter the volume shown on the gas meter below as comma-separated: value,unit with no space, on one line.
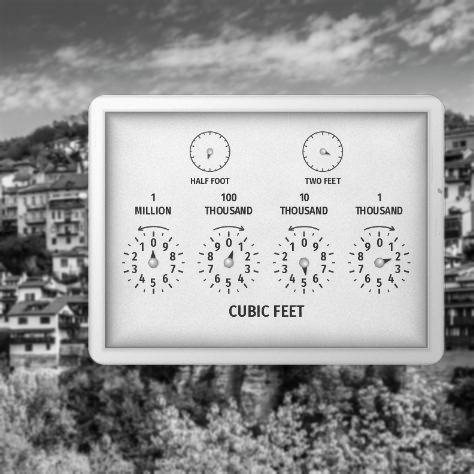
5200,ft³
